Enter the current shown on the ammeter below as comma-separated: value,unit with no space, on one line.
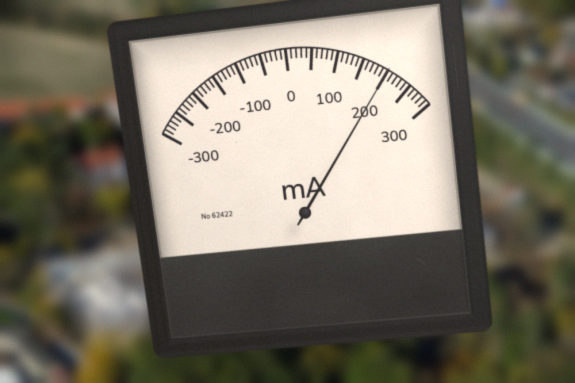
200,mA
